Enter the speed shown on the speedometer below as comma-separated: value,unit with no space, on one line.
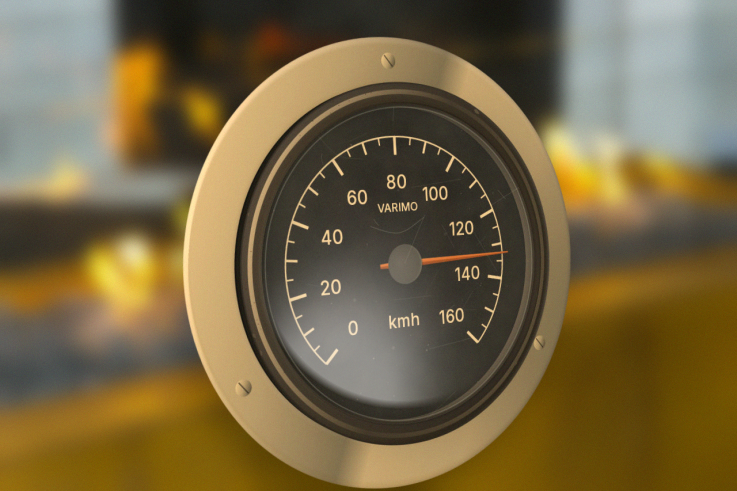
132.5,km/h
